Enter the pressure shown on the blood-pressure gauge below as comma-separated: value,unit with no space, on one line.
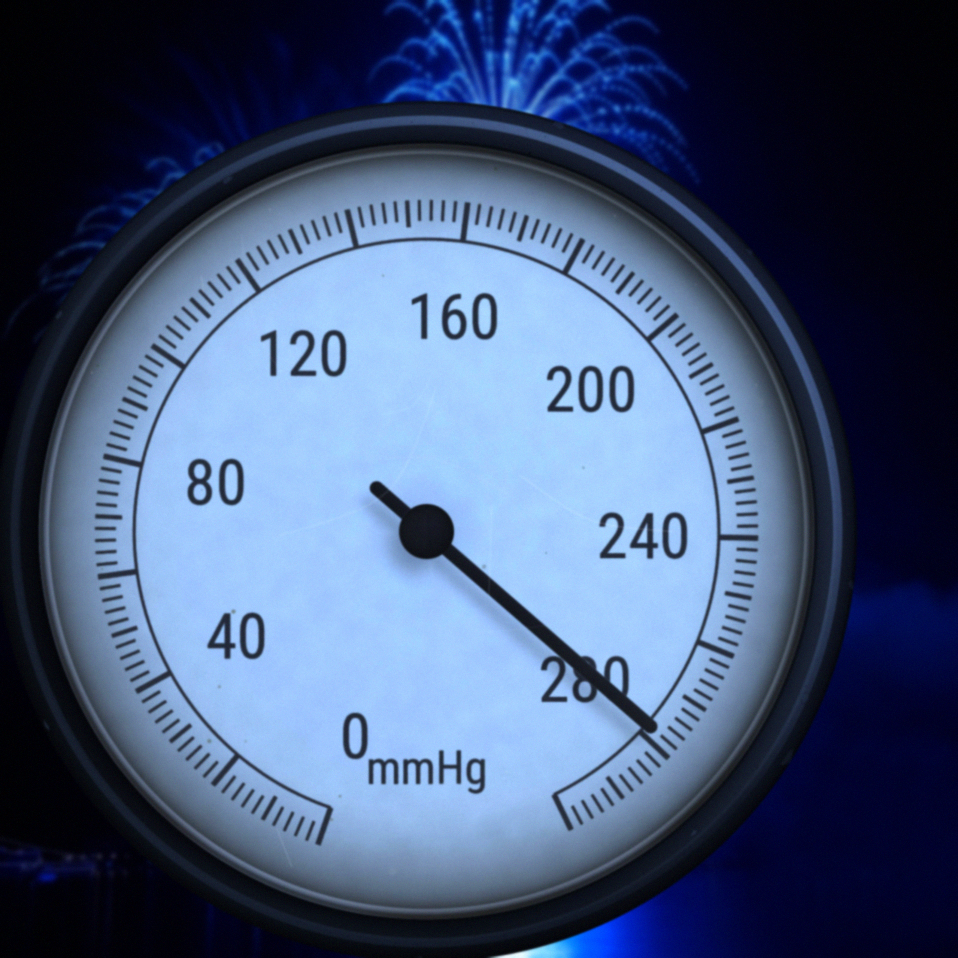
278,mmHg
